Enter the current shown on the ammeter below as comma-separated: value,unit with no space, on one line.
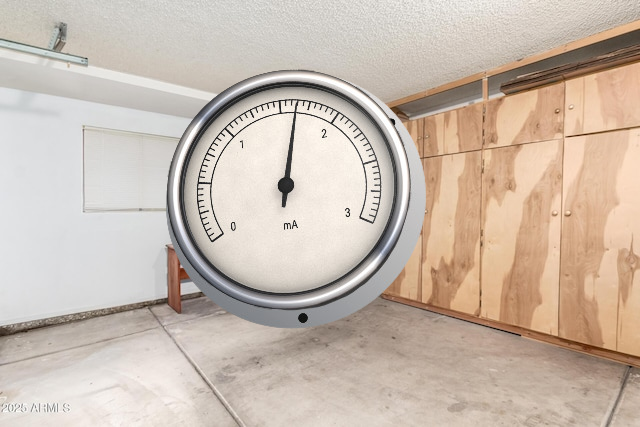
1.65,mA
